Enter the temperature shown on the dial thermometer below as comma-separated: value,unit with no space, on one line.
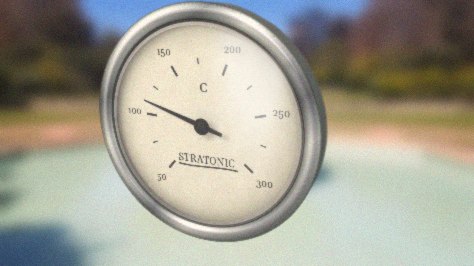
112.5,°C
